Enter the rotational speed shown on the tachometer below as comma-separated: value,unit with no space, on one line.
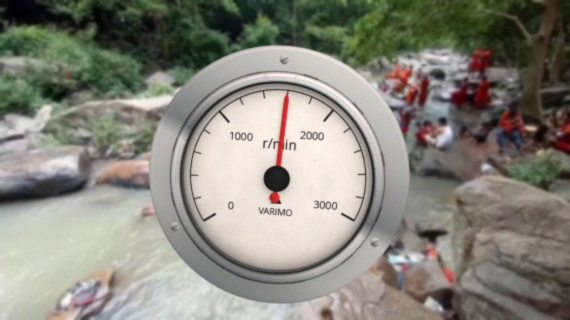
1600,rpm
